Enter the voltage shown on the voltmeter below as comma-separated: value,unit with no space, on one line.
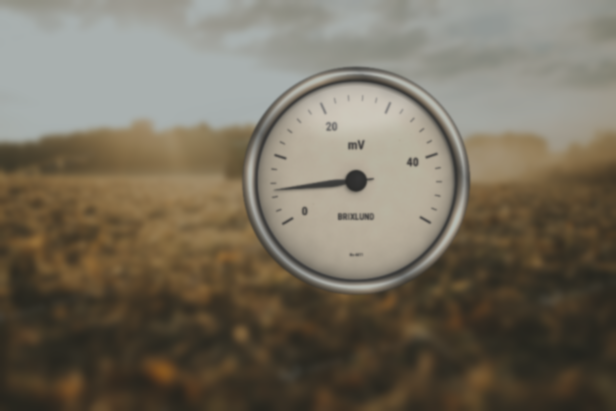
5,mV
